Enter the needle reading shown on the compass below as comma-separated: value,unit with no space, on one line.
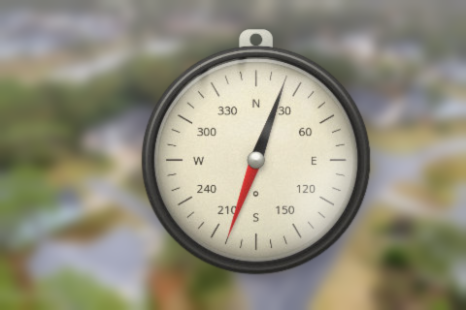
200,°
